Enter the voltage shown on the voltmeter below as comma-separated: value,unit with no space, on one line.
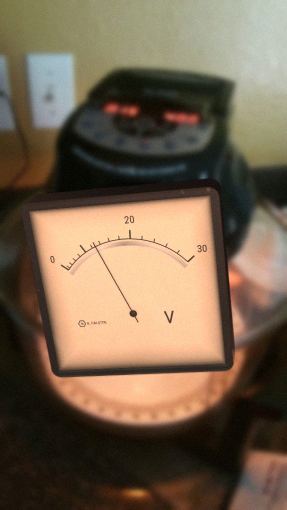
13,V
